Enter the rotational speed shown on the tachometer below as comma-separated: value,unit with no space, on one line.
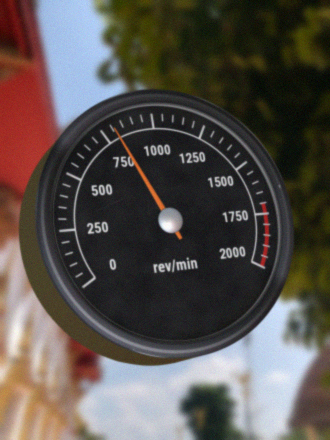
800,rpm
